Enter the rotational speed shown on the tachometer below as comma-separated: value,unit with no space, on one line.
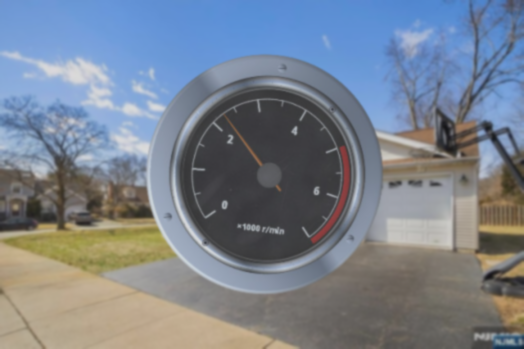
2250,rpm
